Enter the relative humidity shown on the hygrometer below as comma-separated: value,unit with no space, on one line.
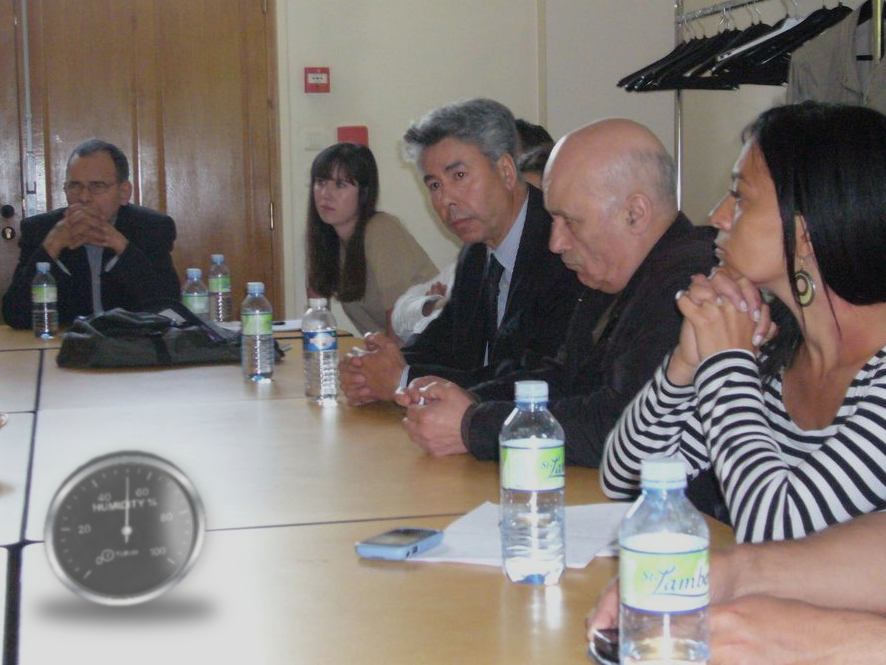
52,%
